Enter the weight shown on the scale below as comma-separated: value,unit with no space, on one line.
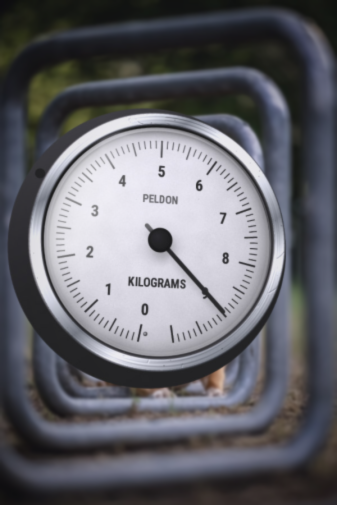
9,kg
